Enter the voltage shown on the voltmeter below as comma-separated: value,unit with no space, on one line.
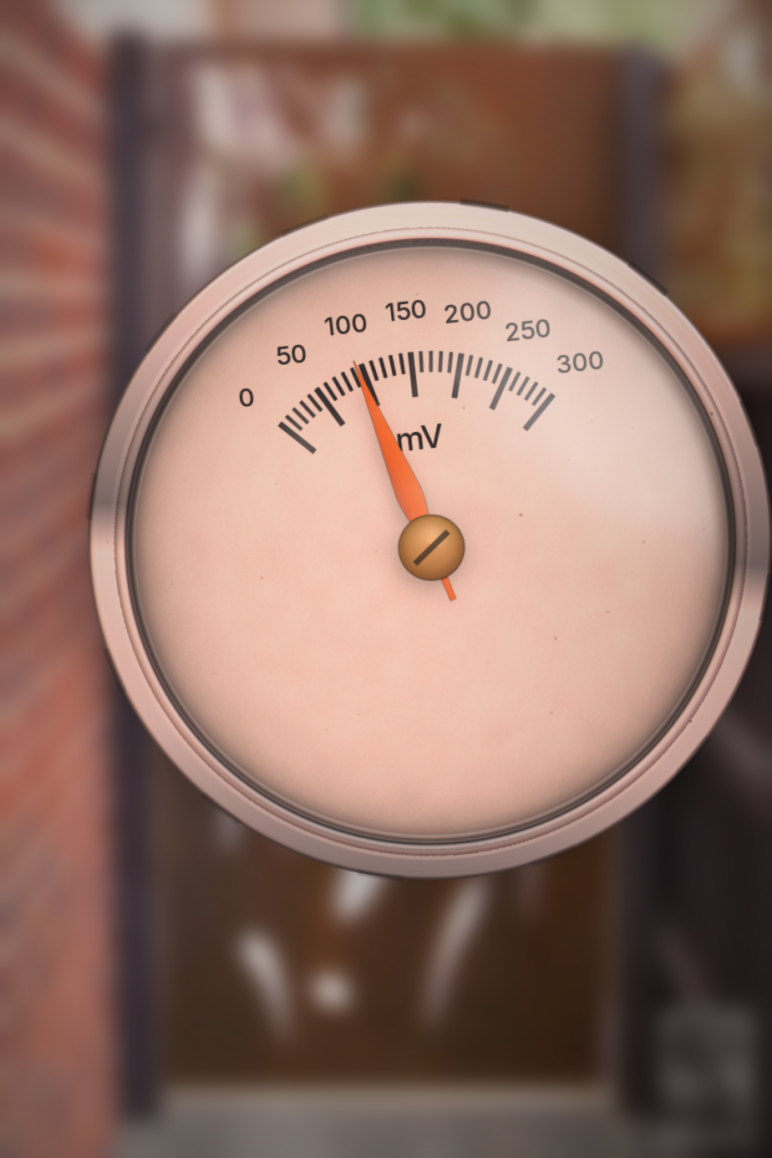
95,mV
